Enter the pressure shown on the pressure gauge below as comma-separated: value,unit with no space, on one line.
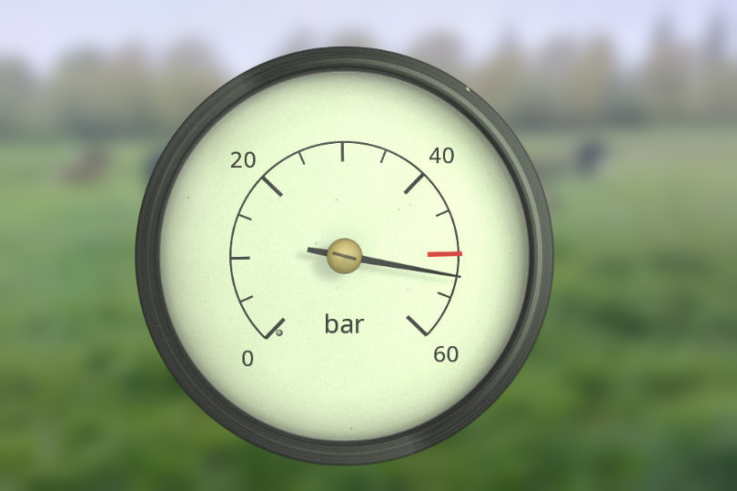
52.5,bar
